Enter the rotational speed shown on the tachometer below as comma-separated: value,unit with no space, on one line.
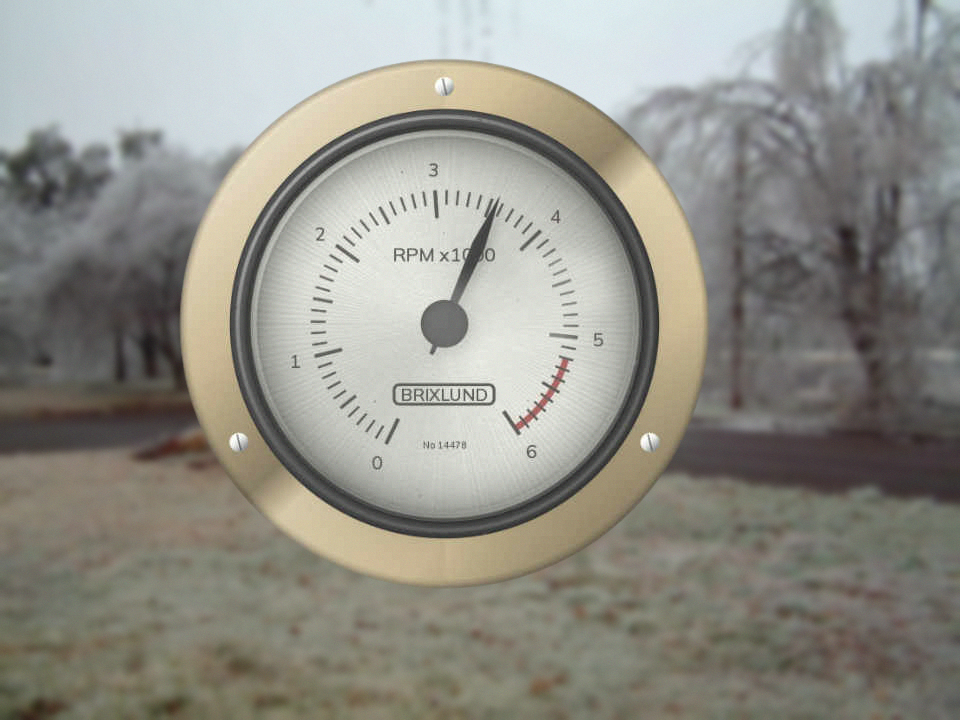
3550,rpm
